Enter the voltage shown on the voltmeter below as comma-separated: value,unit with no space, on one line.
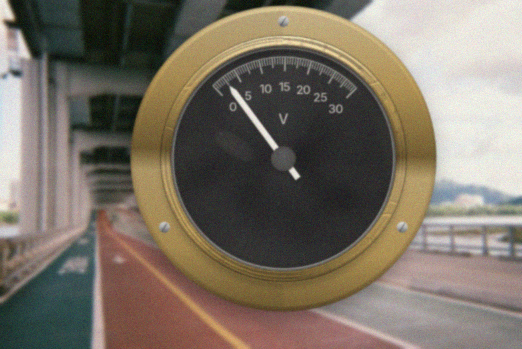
2.5,V
